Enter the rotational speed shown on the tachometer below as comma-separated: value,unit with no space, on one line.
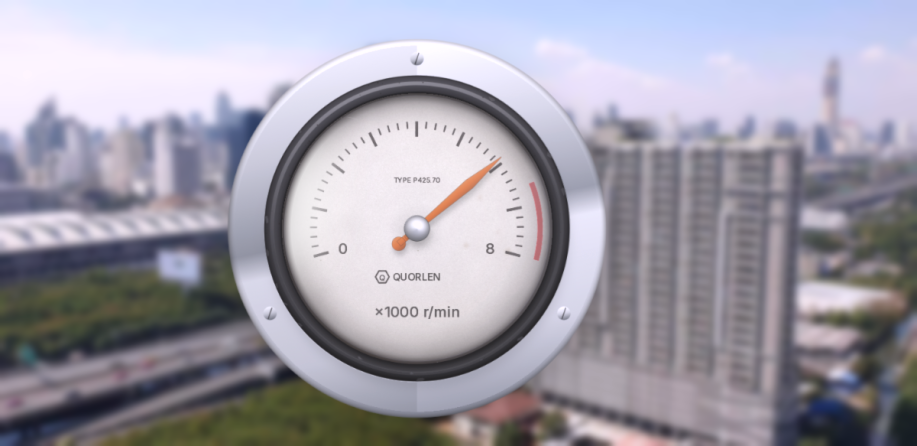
5900,rpm
